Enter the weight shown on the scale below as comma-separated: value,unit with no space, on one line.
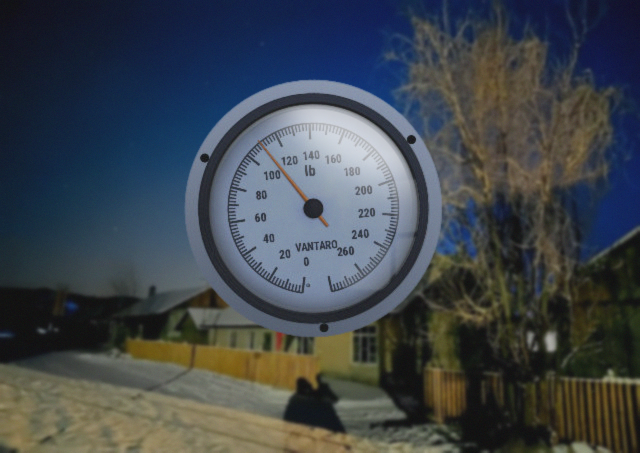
110,lb
